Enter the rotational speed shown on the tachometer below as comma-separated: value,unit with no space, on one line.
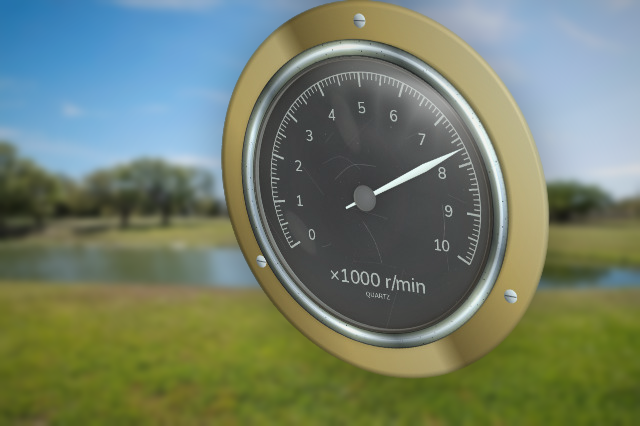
7700,rpm
